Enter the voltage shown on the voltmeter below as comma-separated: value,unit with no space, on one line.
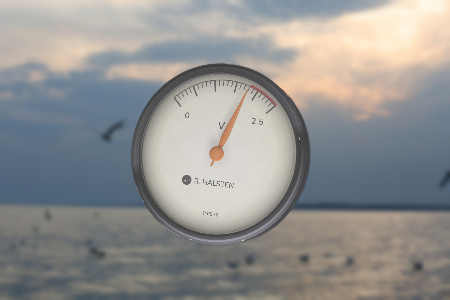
1.8,V
